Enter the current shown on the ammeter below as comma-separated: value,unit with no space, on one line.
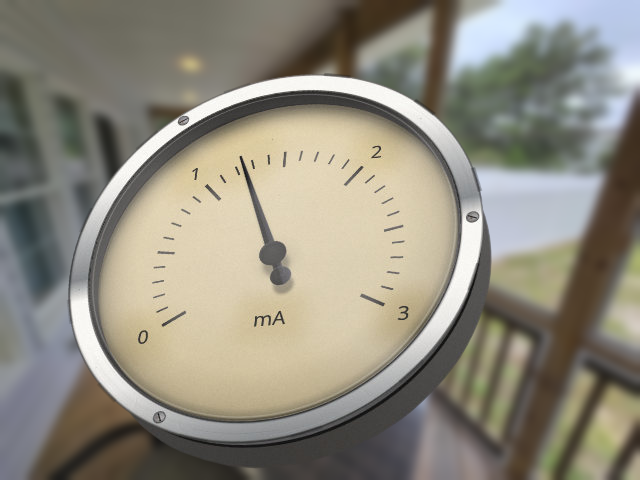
1.25,mA
